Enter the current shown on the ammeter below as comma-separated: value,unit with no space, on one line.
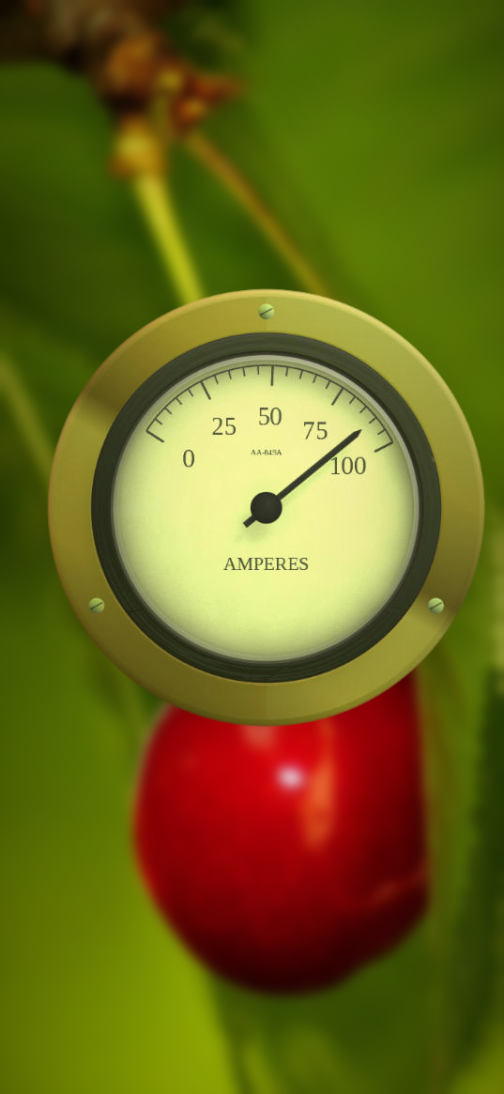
90,A
